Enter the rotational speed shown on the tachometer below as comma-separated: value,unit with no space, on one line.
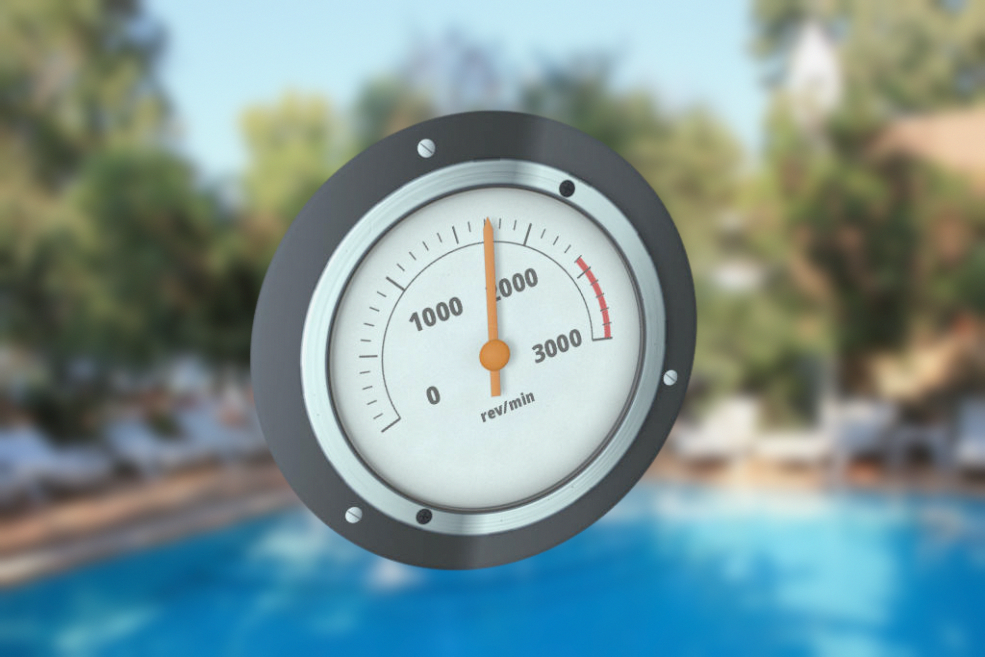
1700,rpm
